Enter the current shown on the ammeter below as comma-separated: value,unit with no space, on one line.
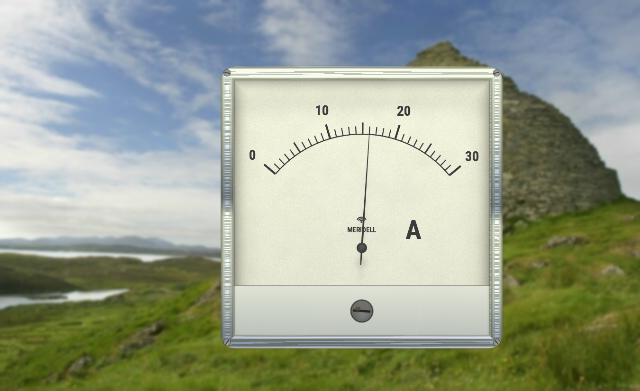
16,A
